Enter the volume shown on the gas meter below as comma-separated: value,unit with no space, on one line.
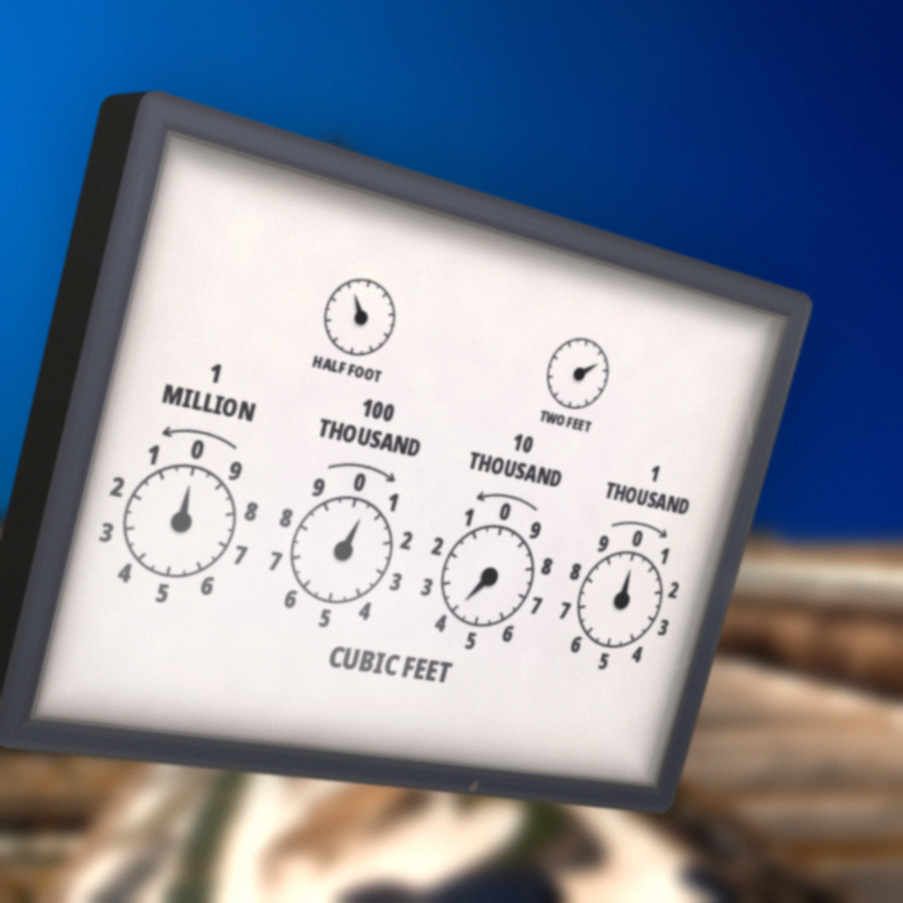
4000,ft³
